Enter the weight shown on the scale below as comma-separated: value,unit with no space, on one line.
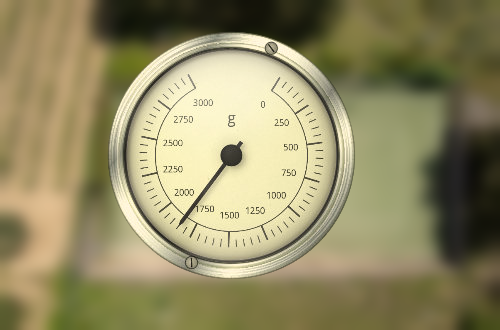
1850,g
